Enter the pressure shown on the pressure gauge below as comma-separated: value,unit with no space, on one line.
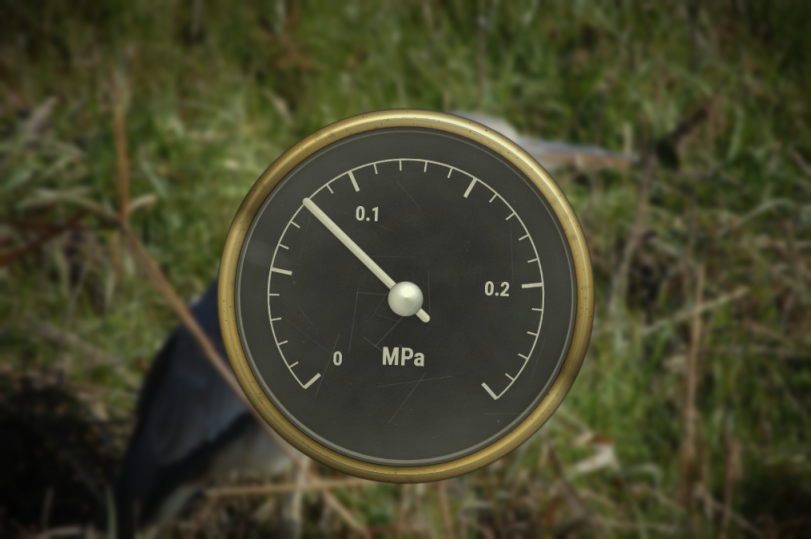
0.08,MPa
